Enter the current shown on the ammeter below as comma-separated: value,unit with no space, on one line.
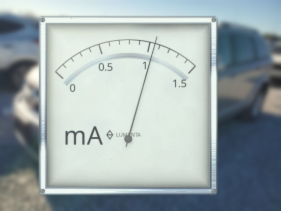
1.05,mA
